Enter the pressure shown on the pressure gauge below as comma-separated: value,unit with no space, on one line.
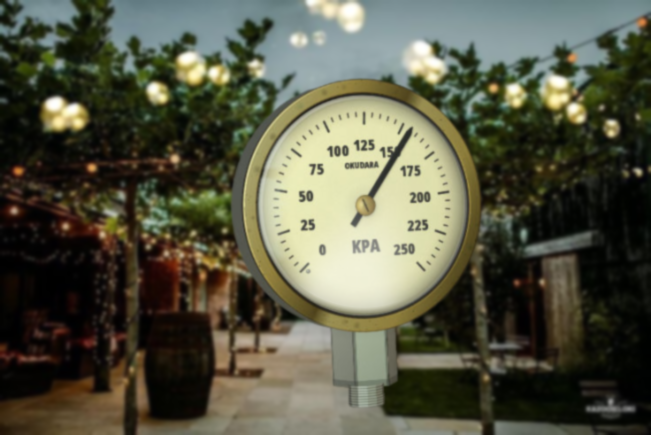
155,kPa
